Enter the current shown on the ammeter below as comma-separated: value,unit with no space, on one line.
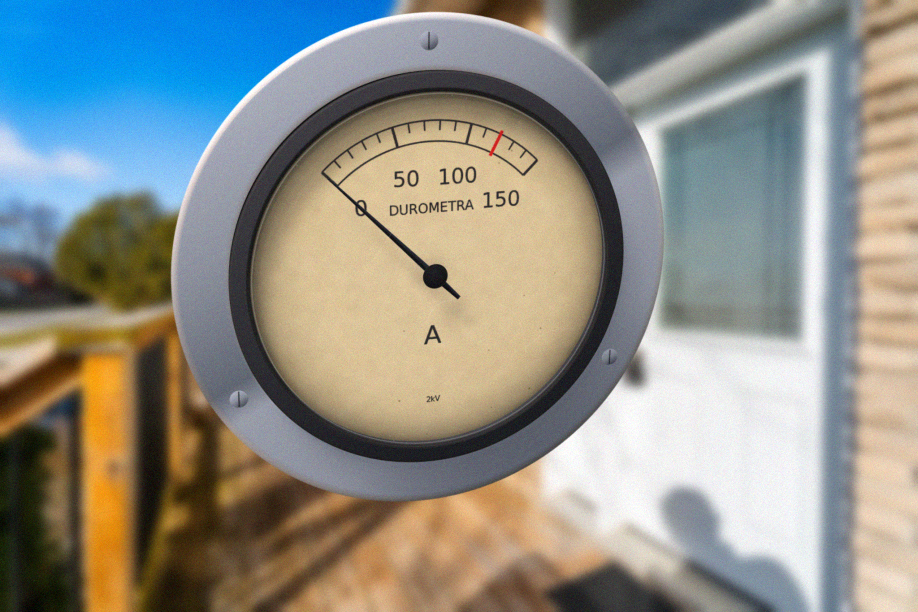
0,A
